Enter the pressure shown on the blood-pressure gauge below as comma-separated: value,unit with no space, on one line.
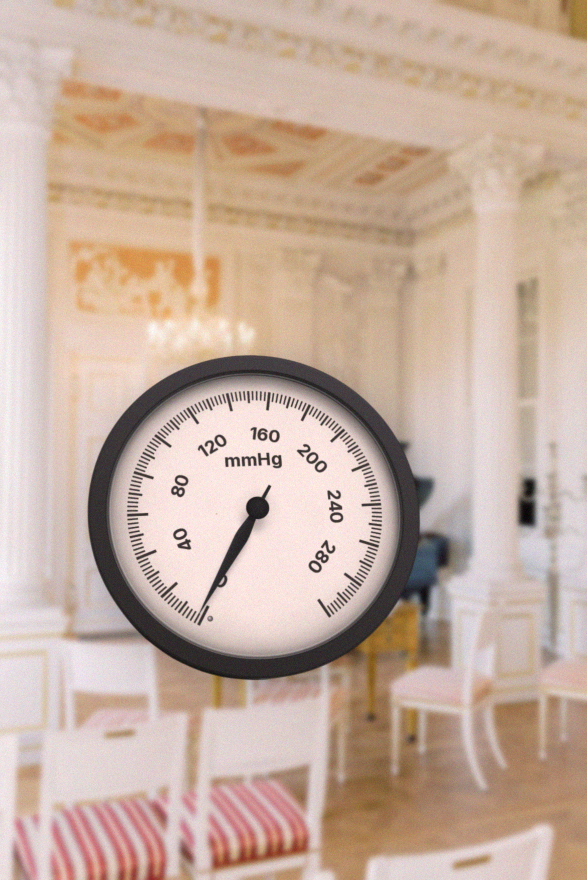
2,mmHg
